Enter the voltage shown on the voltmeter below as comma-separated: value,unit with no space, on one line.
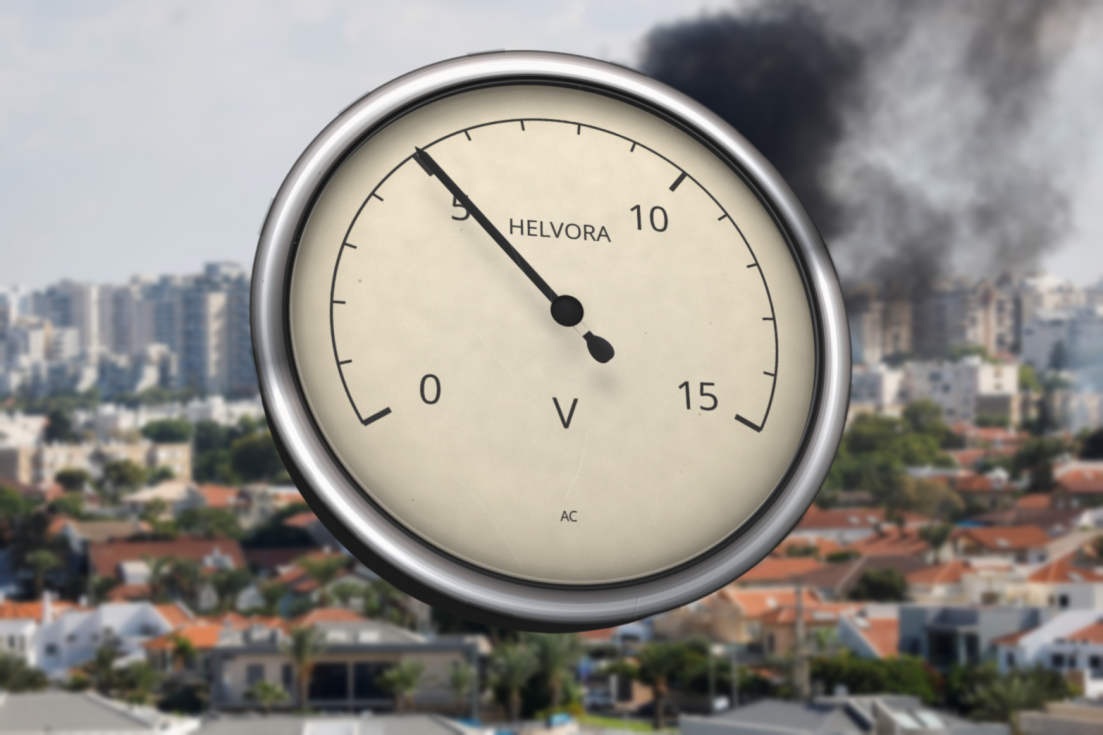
5,V
